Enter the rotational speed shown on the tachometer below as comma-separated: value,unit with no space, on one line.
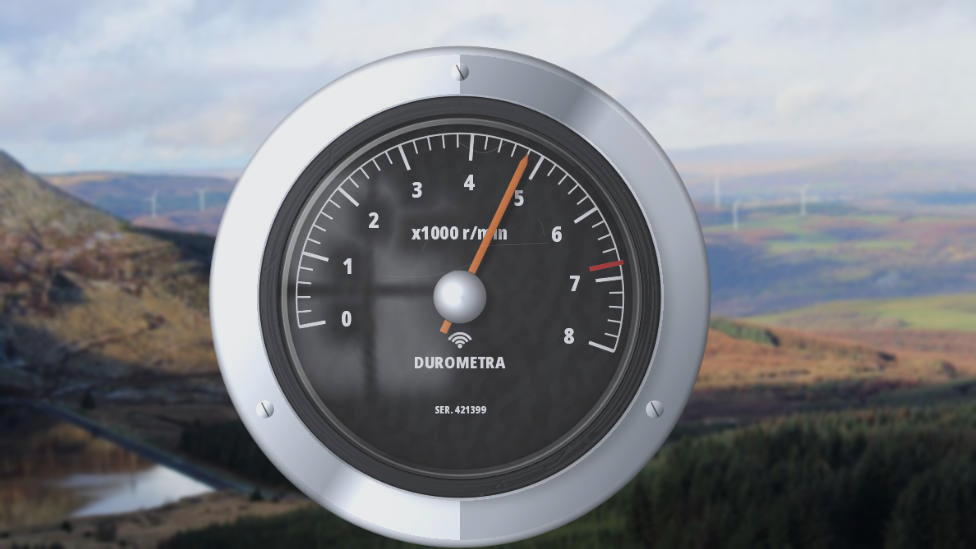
4800,rpm
